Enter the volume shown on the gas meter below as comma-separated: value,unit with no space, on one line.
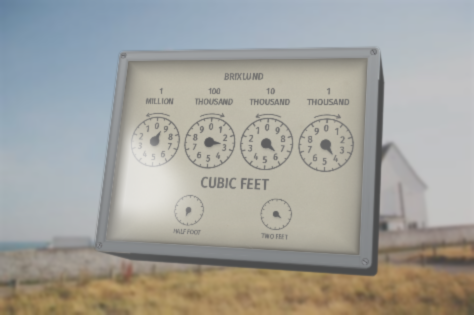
926400,ft³
